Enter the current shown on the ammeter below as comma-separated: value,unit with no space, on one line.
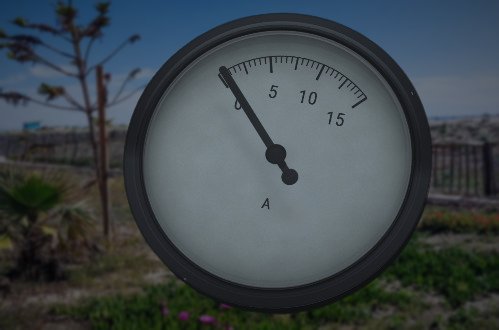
0.5,A
